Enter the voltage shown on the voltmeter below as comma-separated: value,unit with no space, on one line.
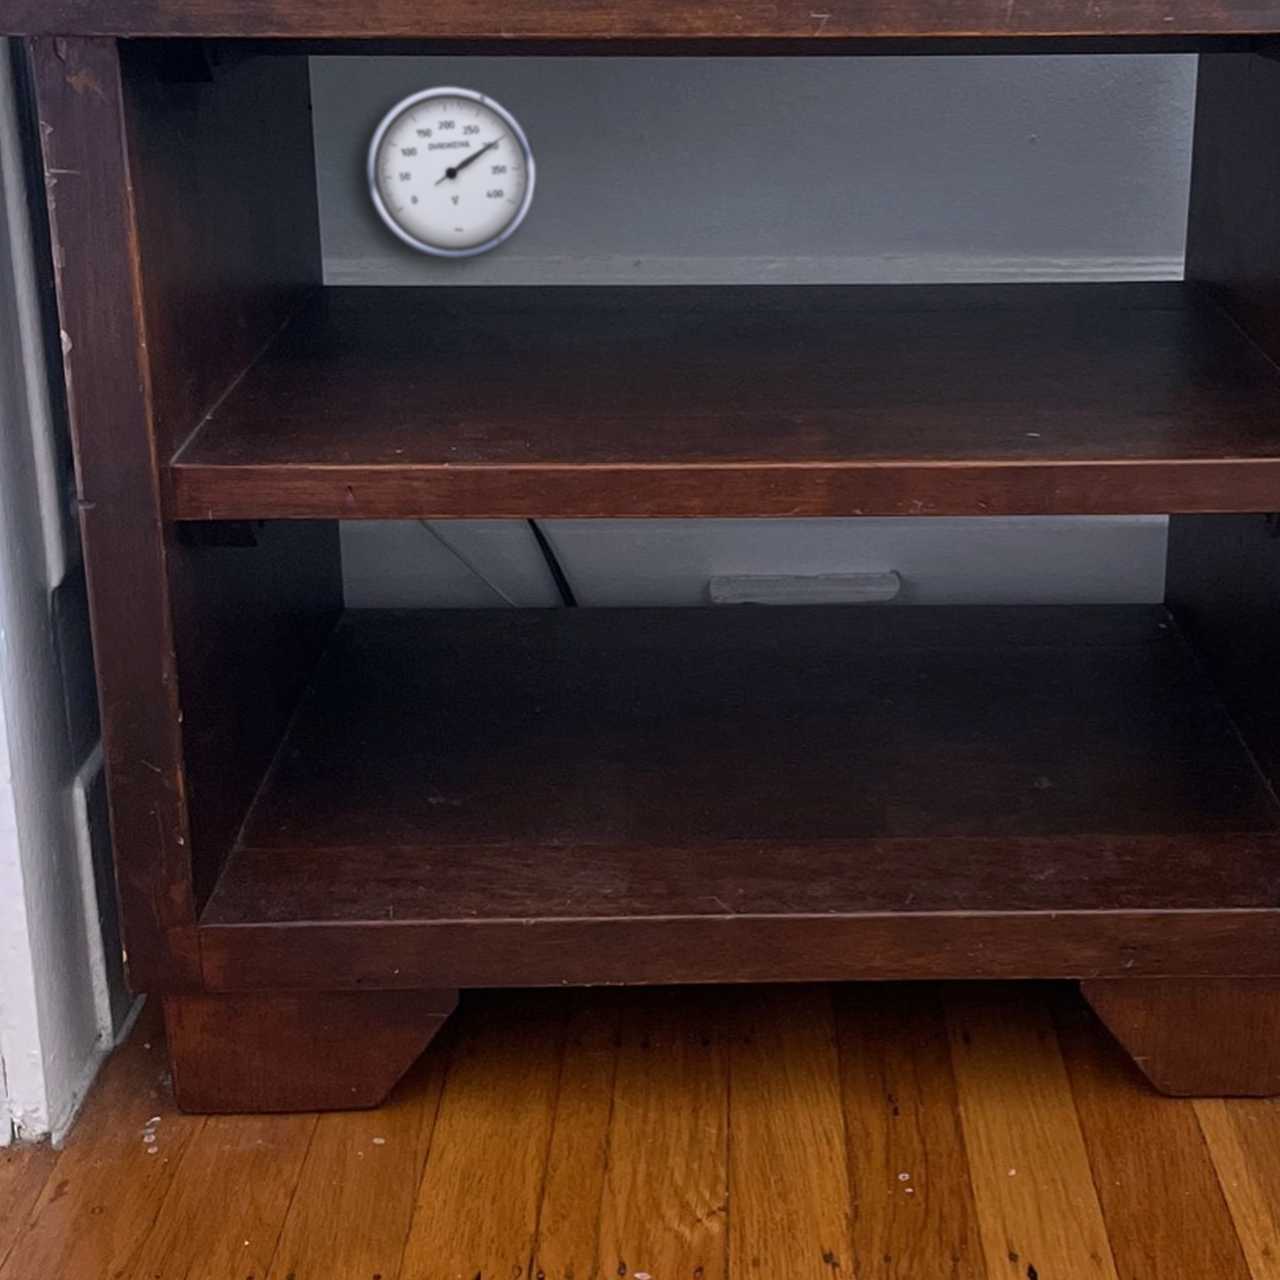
300,V
